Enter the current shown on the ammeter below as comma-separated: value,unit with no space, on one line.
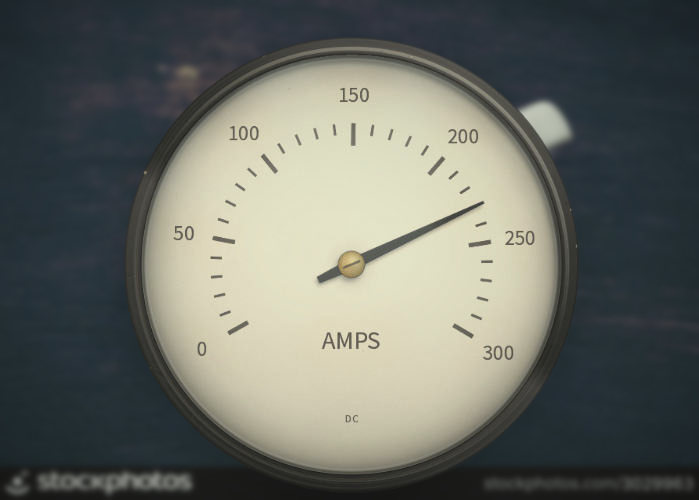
230,A
